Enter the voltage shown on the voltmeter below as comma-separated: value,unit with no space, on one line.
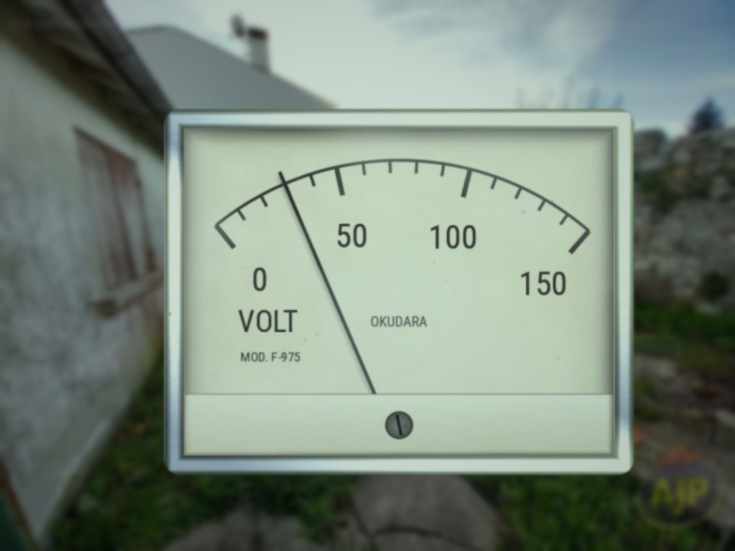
30,V
